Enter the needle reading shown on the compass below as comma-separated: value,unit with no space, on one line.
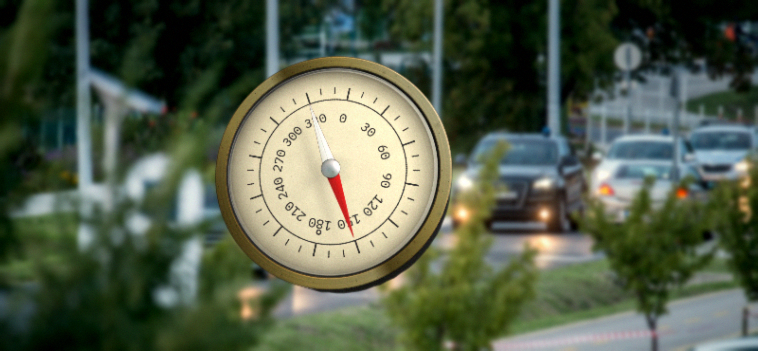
150,°
